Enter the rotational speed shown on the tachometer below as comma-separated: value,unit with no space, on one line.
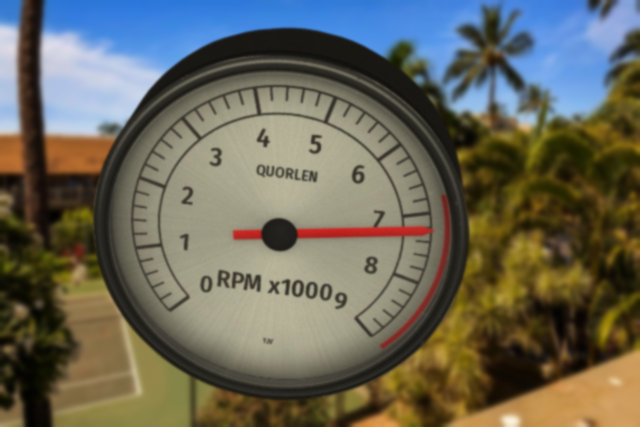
7200,rpm
